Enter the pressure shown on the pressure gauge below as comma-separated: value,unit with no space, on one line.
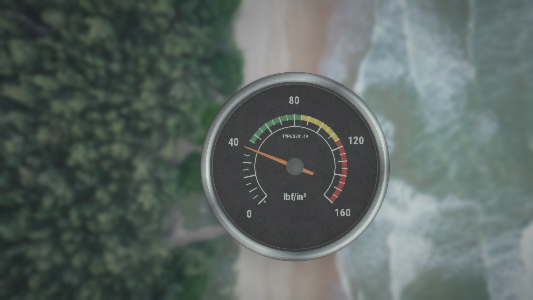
40,psi
